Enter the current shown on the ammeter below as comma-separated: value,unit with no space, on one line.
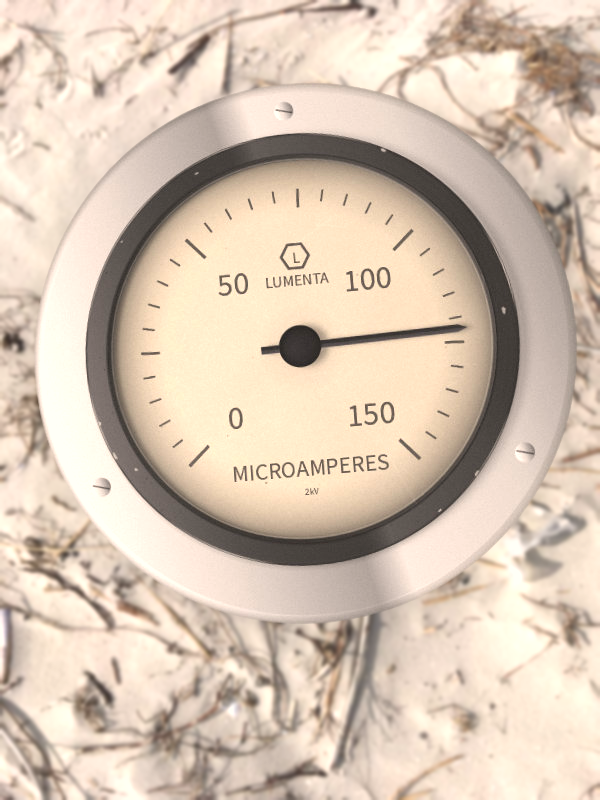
122.5,µA
